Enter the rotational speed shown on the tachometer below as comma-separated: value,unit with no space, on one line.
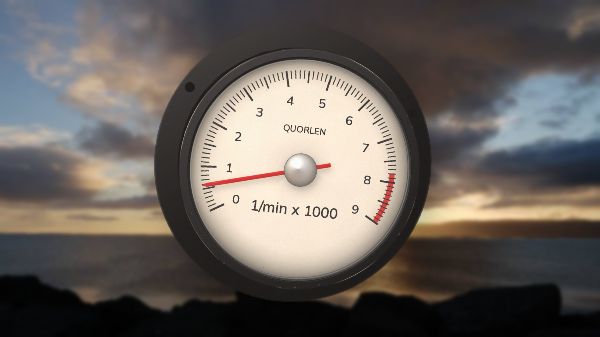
600,rpm
